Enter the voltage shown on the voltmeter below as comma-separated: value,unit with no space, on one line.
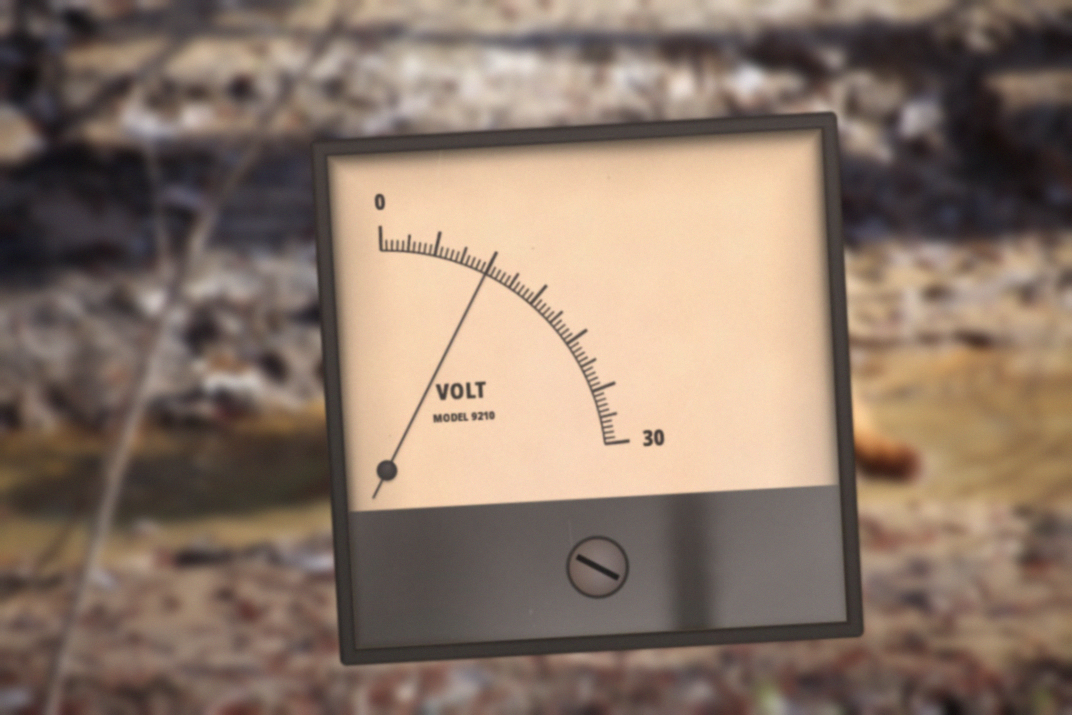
10,V
